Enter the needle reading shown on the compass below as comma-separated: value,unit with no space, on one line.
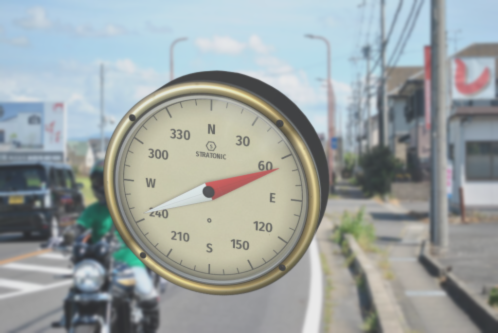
65,°
